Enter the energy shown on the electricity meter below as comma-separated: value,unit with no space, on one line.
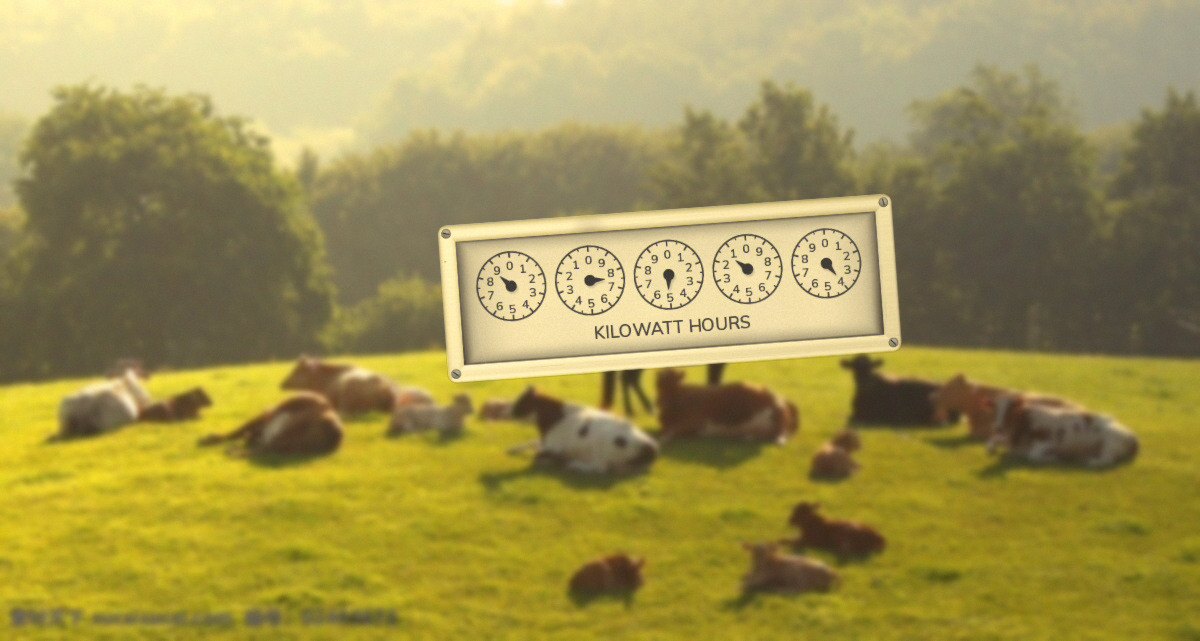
87514,kWh
